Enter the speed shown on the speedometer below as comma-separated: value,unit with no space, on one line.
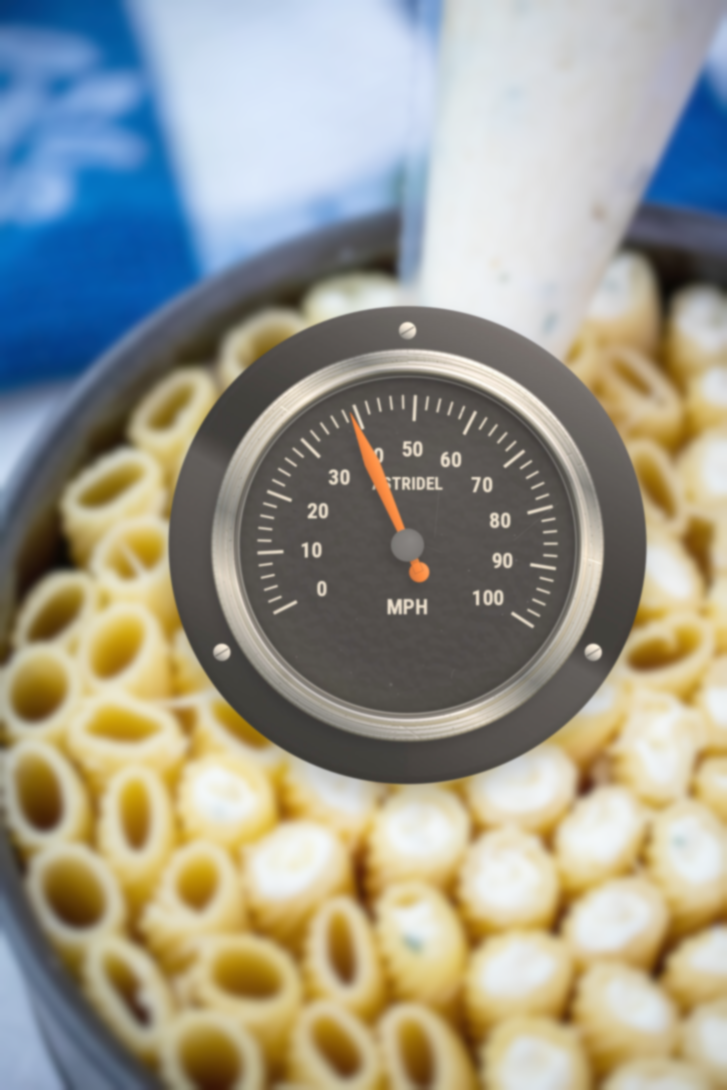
39,mph
